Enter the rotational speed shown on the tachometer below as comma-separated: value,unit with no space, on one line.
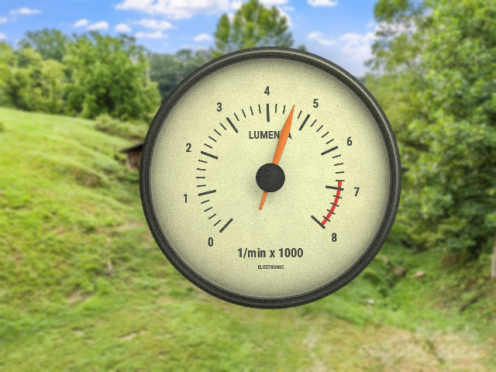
4600,rpm
